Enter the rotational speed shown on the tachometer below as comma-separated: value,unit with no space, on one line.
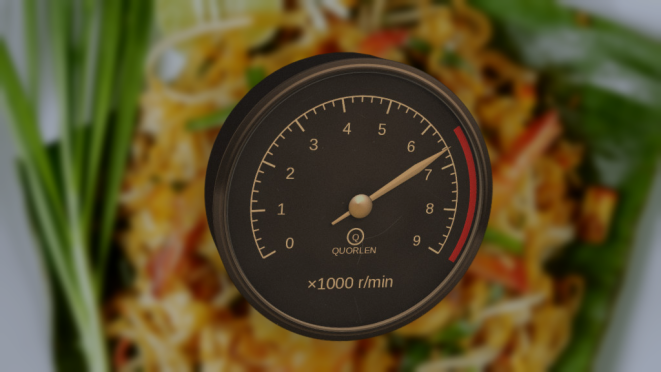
6600,rpm
